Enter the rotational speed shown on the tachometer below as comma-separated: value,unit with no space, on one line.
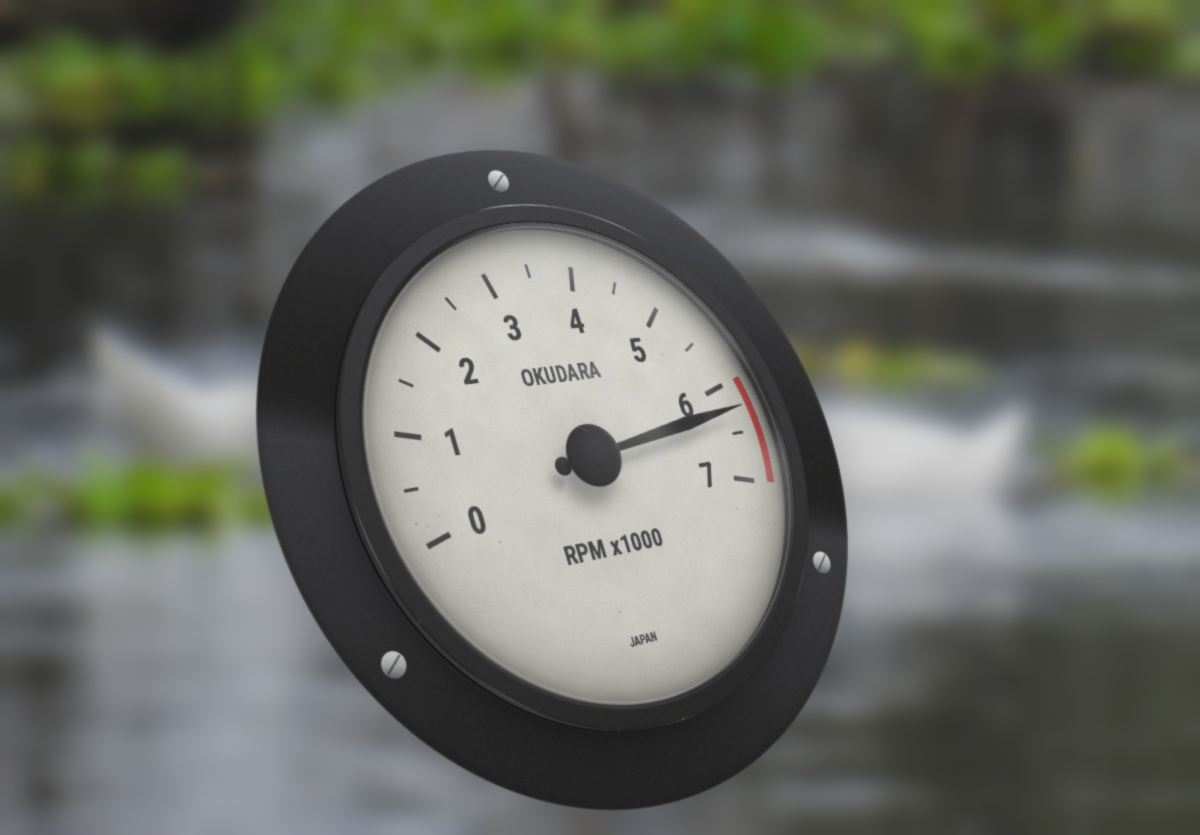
6250,rpm
